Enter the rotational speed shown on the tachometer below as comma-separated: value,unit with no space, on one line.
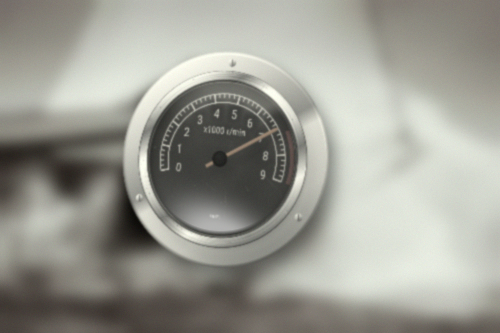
7000,rpm
